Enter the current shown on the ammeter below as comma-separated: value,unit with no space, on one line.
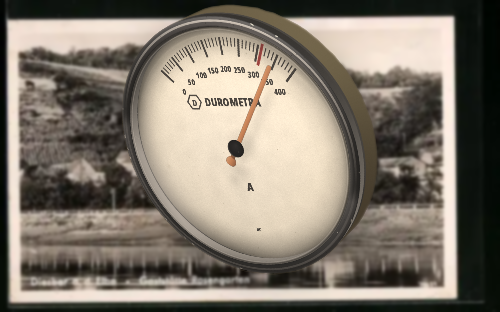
350,A
